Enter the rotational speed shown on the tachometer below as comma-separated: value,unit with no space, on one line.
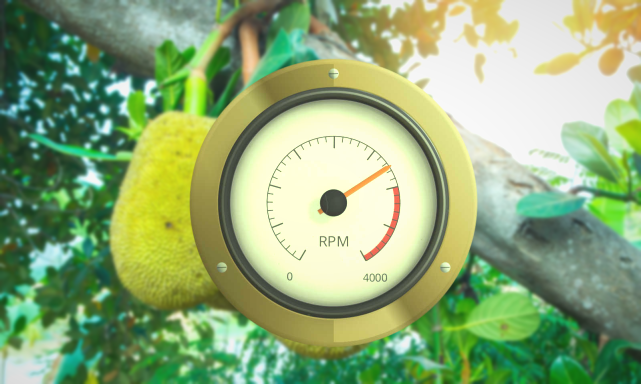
2750,rpm
